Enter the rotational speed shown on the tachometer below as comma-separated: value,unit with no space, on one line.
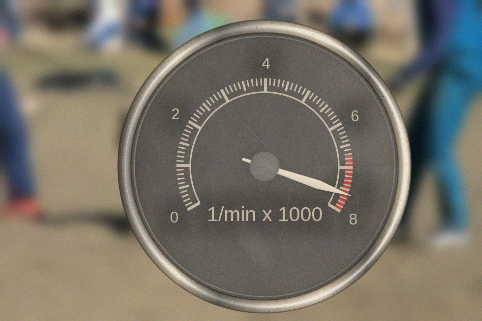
7600,rpm
